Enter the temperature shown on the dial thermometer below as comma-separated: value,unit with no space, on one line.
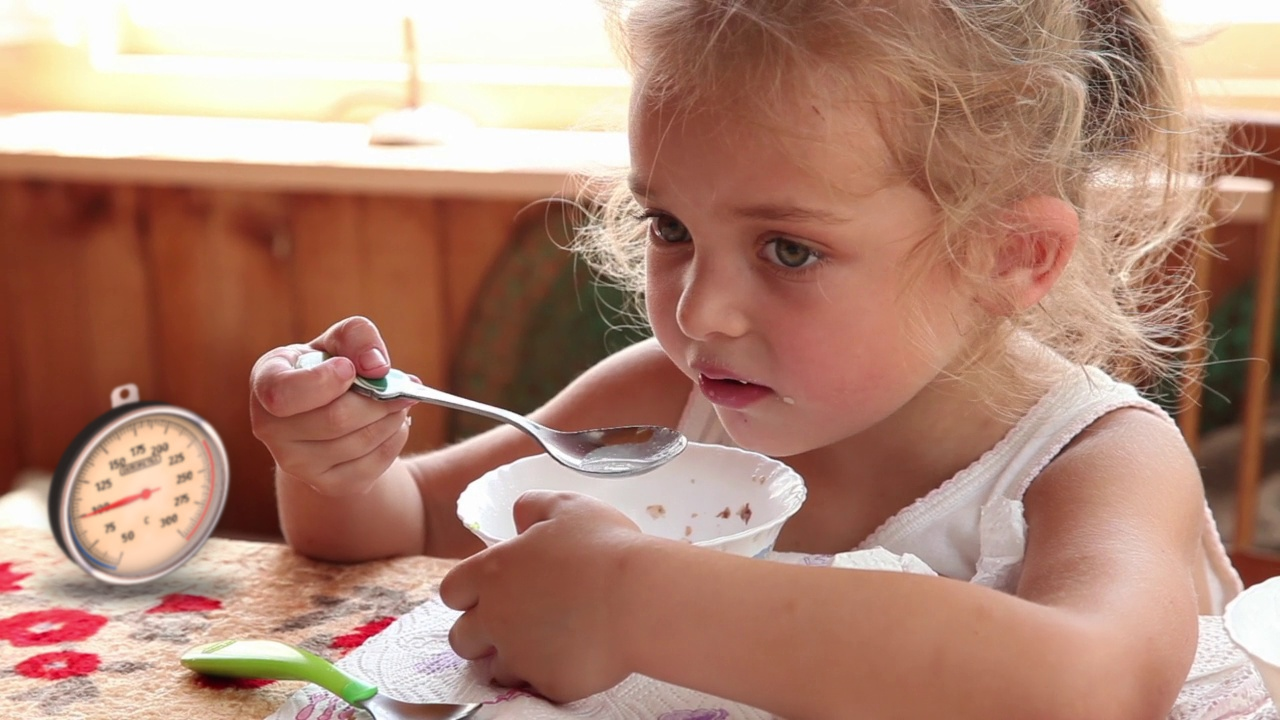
100,°C
